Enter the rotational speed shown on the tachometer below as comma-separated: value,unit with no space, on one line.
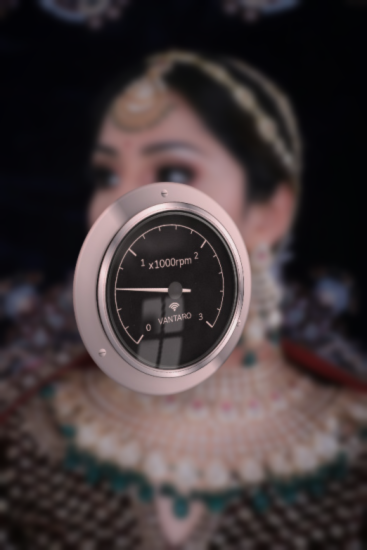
600,rpm
